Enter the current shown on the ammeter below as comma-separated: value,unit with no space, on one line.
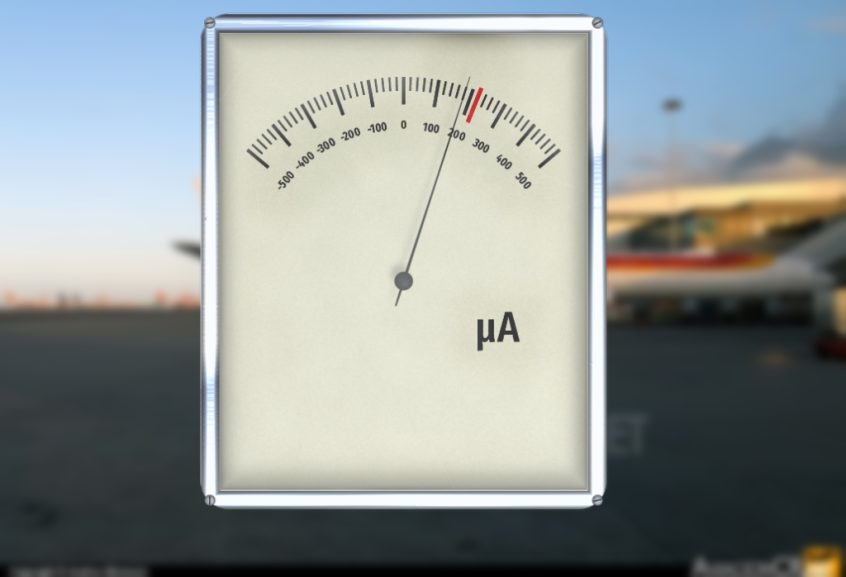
180,µA
